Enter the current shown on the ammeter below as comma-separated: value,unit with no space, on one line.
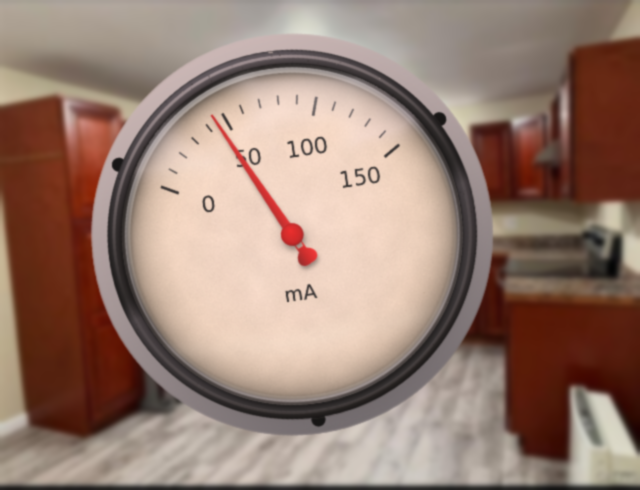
45,mA
